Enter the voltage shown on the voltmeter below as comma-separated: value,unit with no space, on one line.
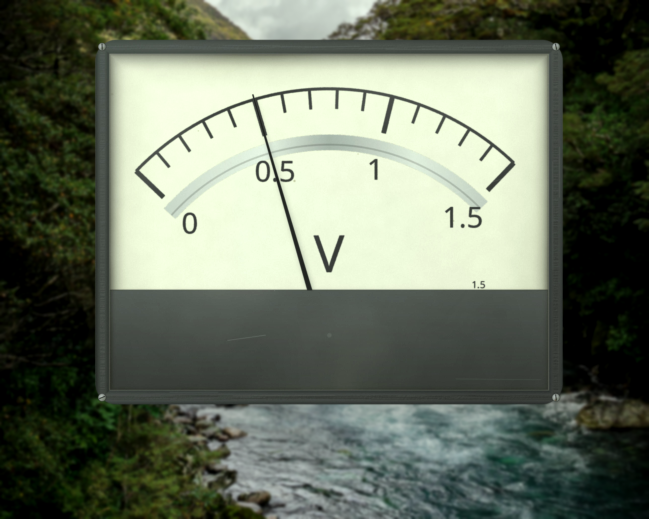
0.5,V
